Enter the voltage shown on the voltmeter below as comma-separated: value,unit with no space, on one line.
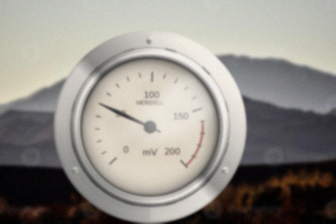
50,mV
